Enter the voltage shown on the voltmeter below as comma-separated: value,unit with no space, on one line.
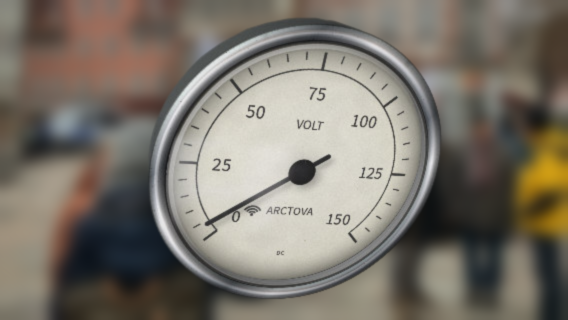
5,V
